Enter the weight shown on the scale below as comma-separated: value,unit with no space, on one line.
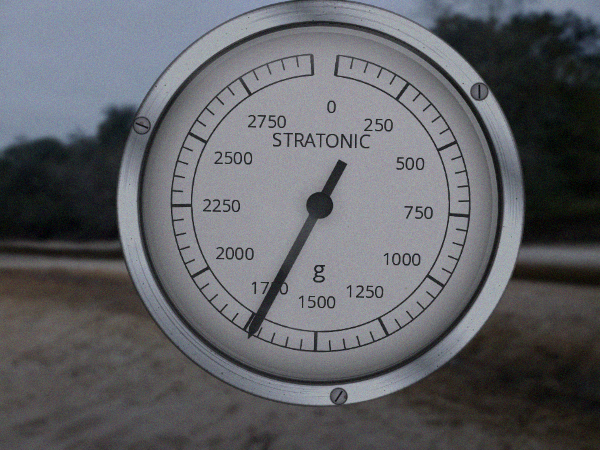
1725,g
